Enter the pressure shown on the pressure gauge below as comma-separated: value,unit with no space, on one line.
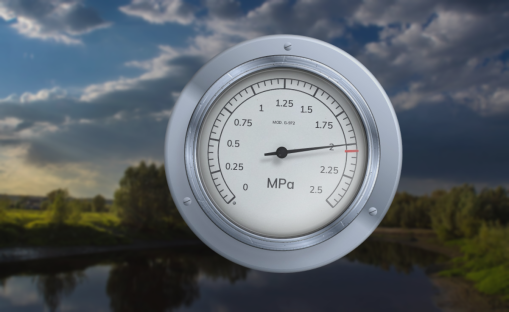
2,MPa
